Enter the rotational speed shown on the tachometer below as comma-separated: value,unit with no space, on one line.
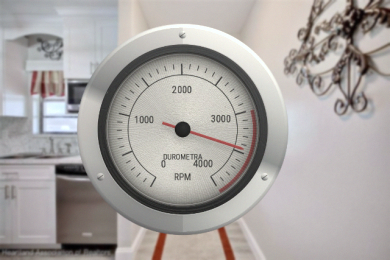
3450,rpm
